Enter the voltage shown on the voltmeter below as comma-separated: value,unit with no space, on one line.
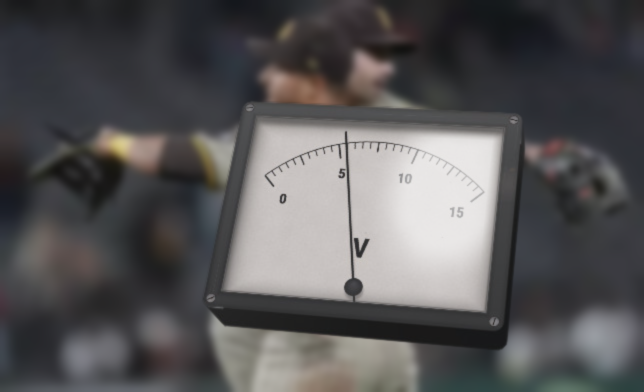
5.5,V
